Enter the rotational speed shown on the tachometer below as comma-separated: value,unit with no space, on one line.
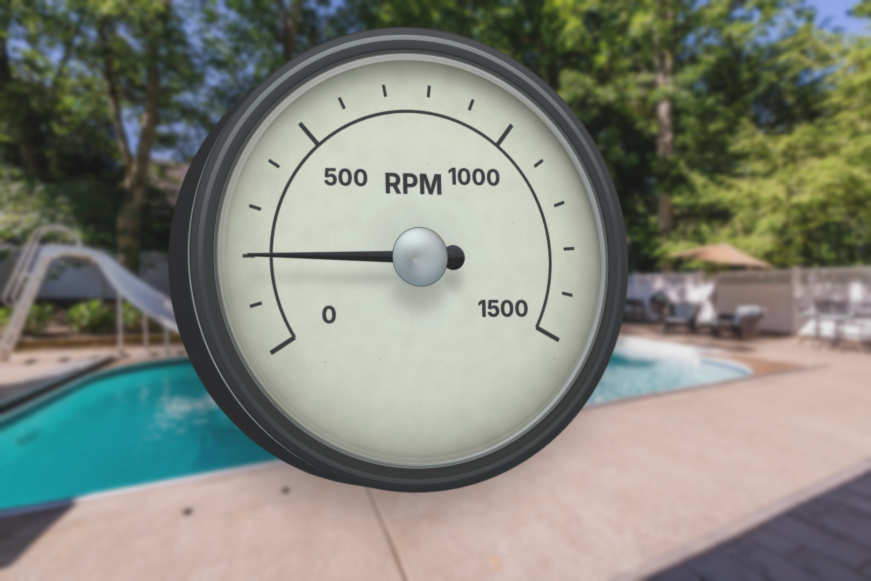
200,rpm
